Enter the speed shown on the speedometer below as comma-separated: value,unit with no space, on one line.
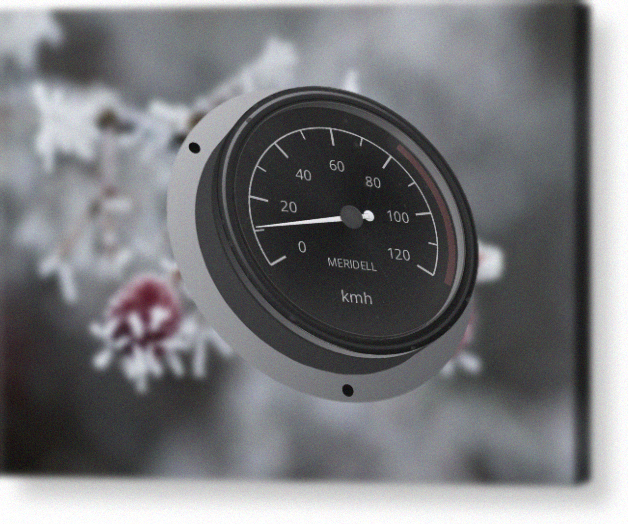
10,km/h
